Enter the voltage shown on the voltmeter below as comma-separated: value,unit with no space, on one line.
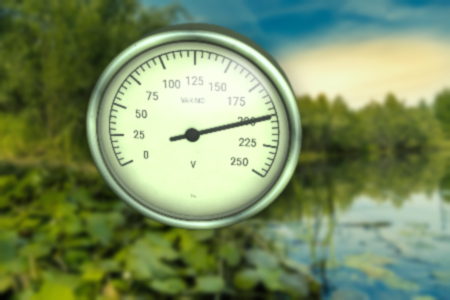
200,V
